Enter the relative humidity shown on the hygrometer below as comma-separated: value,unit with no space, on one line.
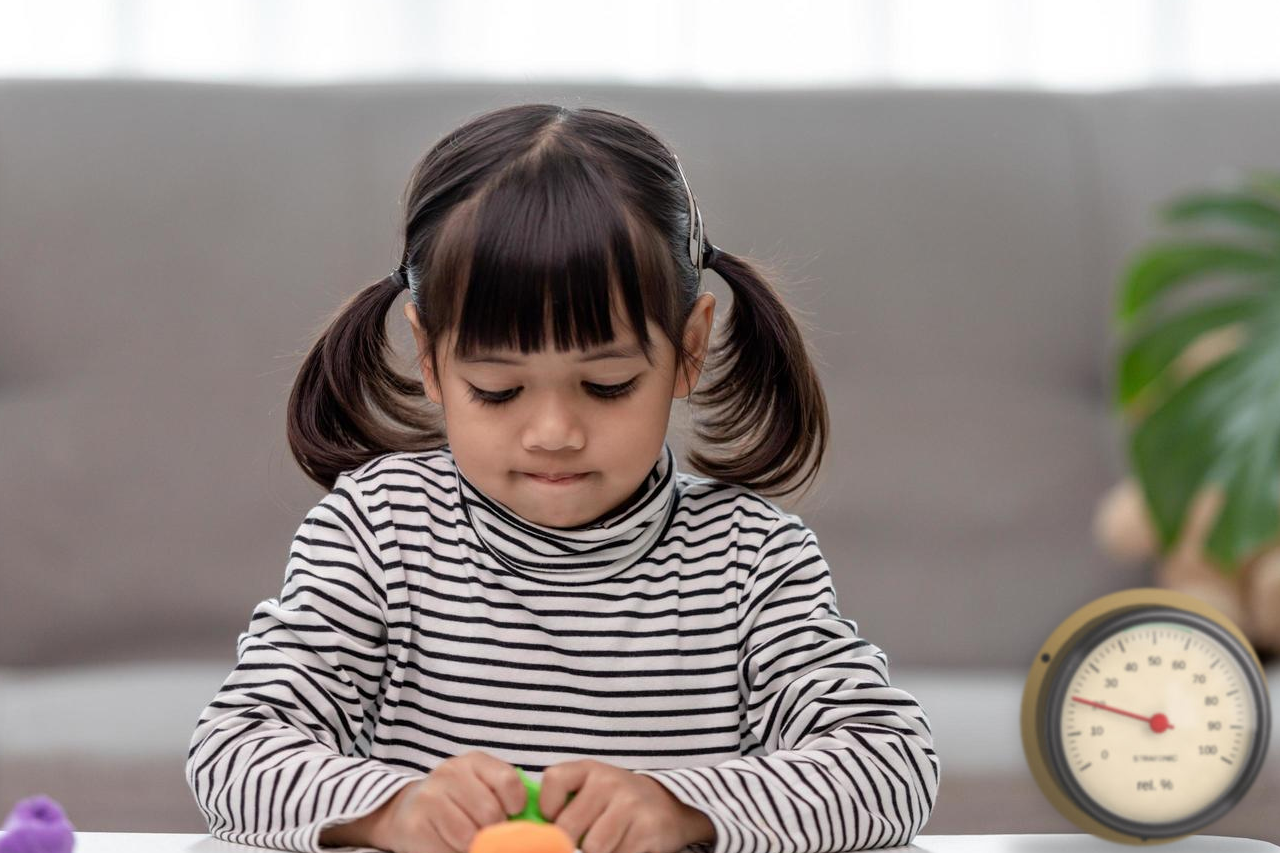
20,%
